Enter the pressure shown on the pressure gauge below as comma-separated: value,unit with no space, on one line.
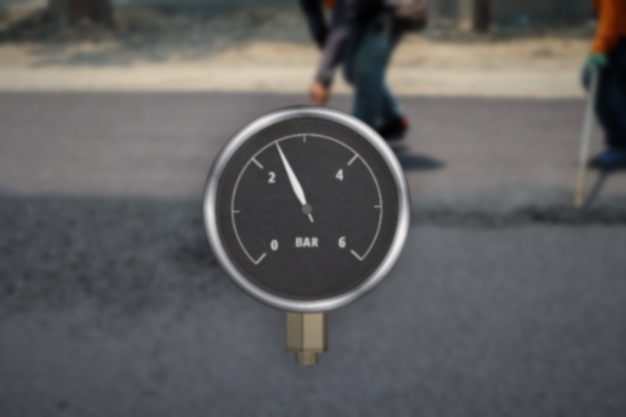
2.5,bar
